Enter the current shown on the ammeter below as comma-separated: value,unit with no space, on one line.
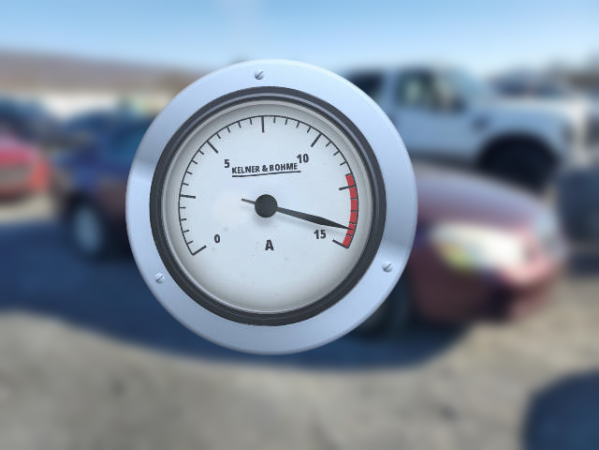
14.25,A
